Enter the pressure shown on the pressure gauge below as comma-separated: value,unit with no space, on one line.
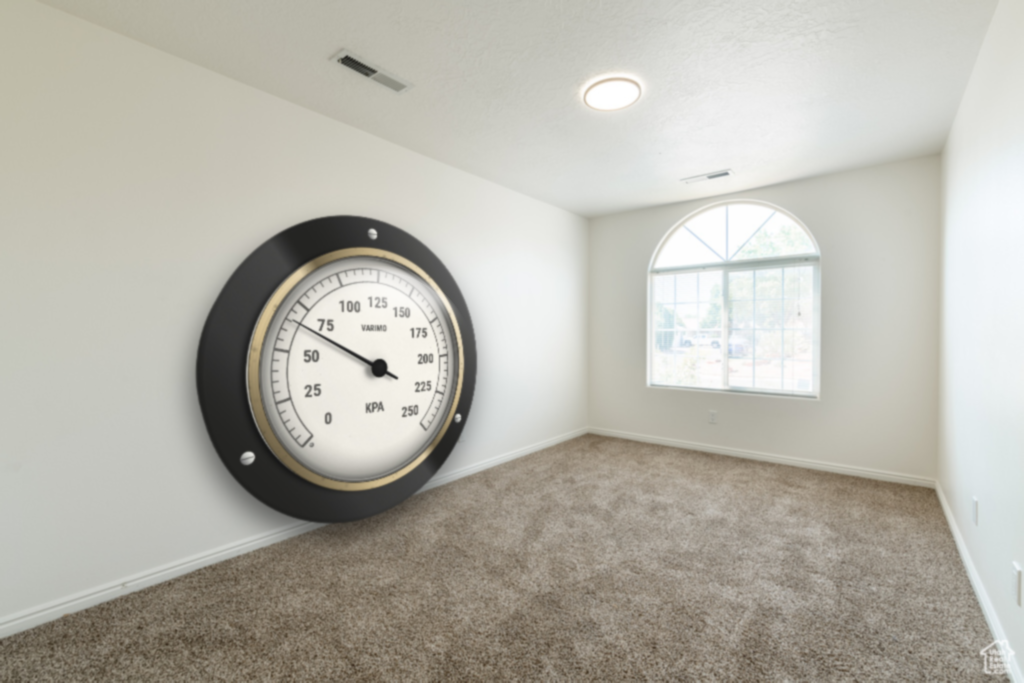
65,kPa
